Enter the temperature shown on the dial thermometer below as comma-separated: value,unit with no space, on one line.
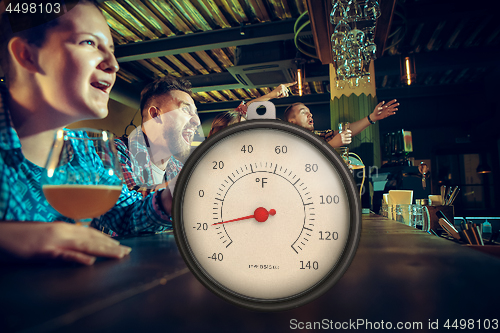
-20,°F
